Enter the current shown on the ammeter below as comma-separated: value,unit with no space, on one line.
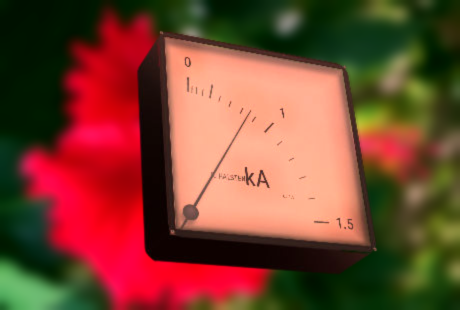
0.85,kA
